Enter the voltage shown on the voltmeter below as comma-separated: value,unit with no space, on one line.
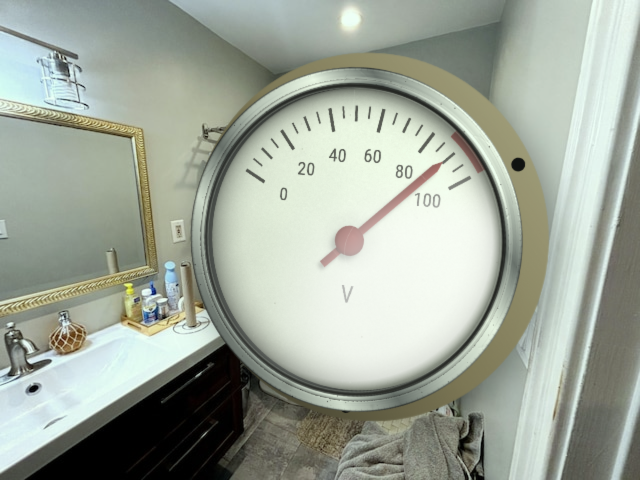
90,V
